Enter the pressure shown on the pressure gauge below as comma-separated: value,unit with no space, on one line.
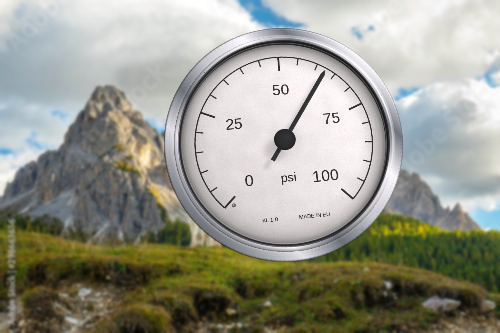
62.5,psi
